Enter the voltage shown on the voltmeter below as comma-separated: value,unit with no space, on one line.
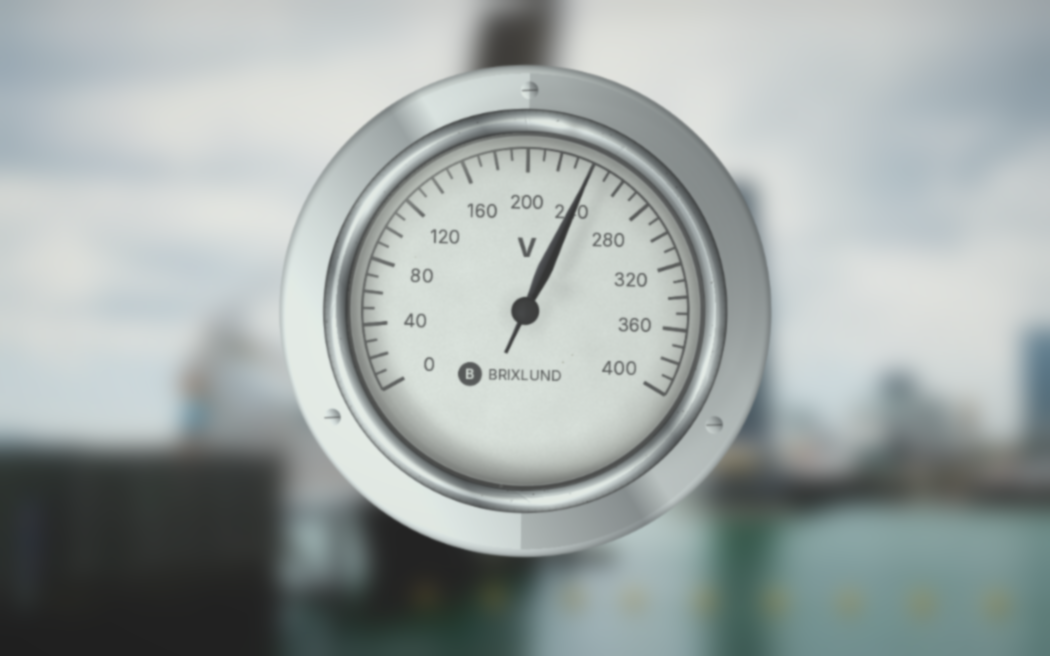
240,V
